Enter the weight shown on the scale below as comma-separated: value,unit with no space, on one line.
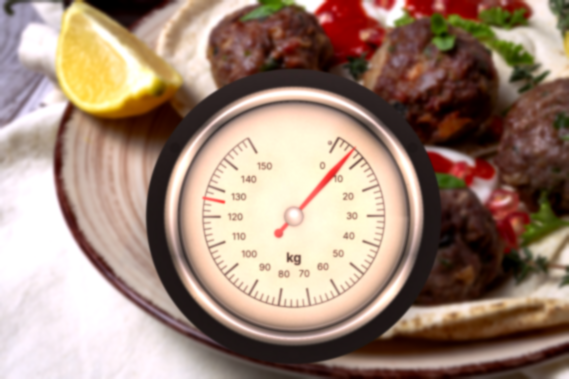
6,kg
